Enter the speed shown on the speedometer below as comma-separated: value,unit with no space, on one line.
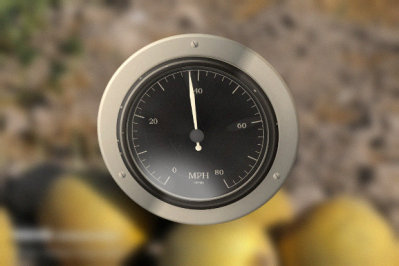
38,mph
